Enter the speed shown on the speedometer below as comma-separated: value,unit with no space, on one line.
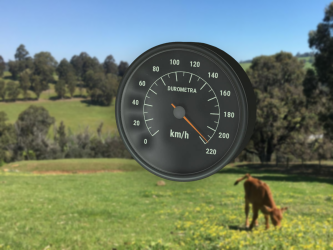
215,km/h
